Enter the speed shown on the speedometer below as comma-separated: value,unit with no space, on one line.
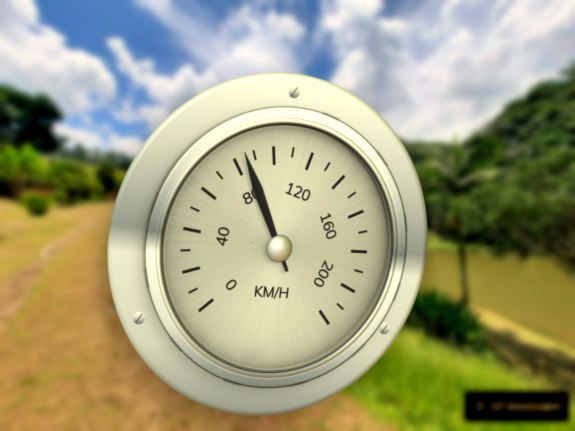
85,km/h
